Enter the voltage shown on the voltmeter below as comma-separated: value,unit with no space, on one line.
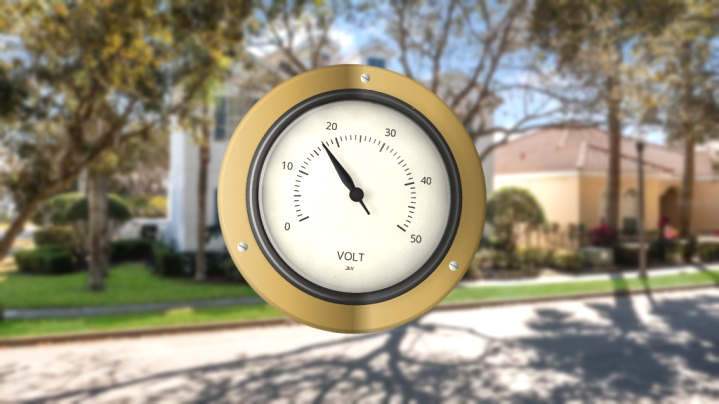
17,V
